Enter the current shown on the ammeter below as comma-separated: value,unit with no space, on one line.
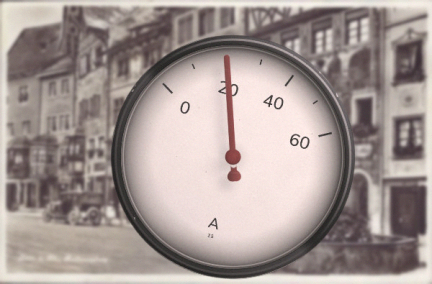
20,A
